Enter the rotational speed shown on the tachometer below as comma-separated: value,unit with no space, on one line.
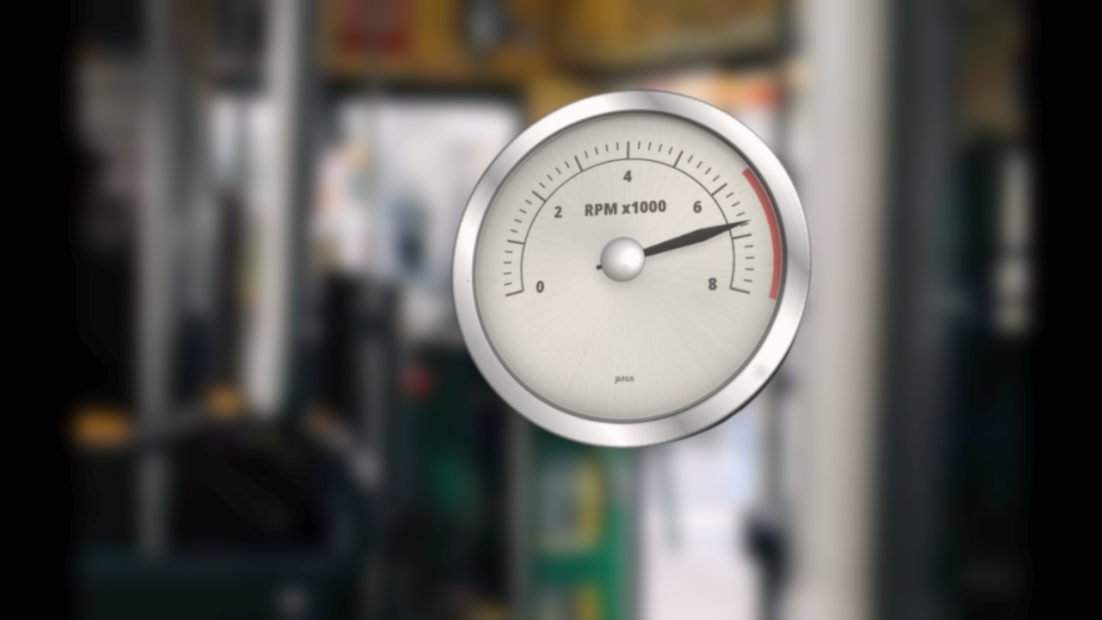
6800,rpm
